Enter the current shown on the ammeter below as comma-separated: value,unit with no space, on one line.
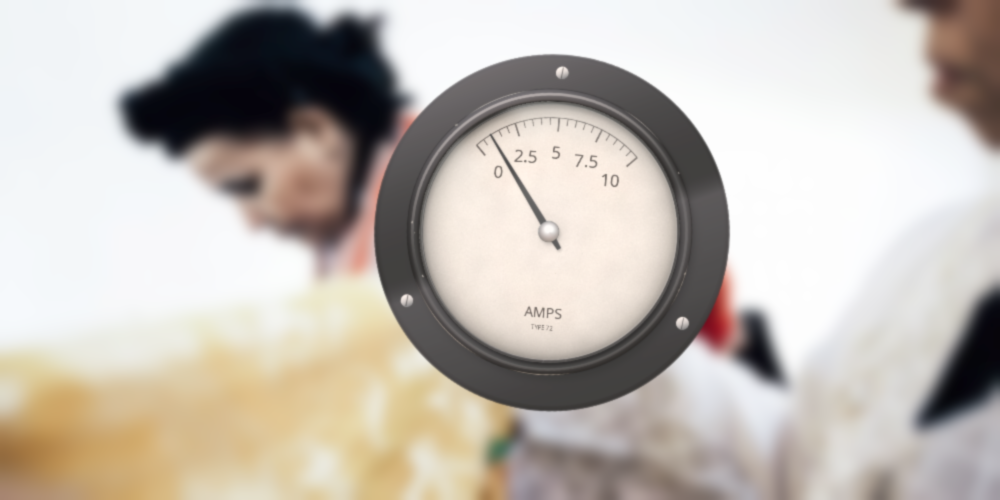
1,A
